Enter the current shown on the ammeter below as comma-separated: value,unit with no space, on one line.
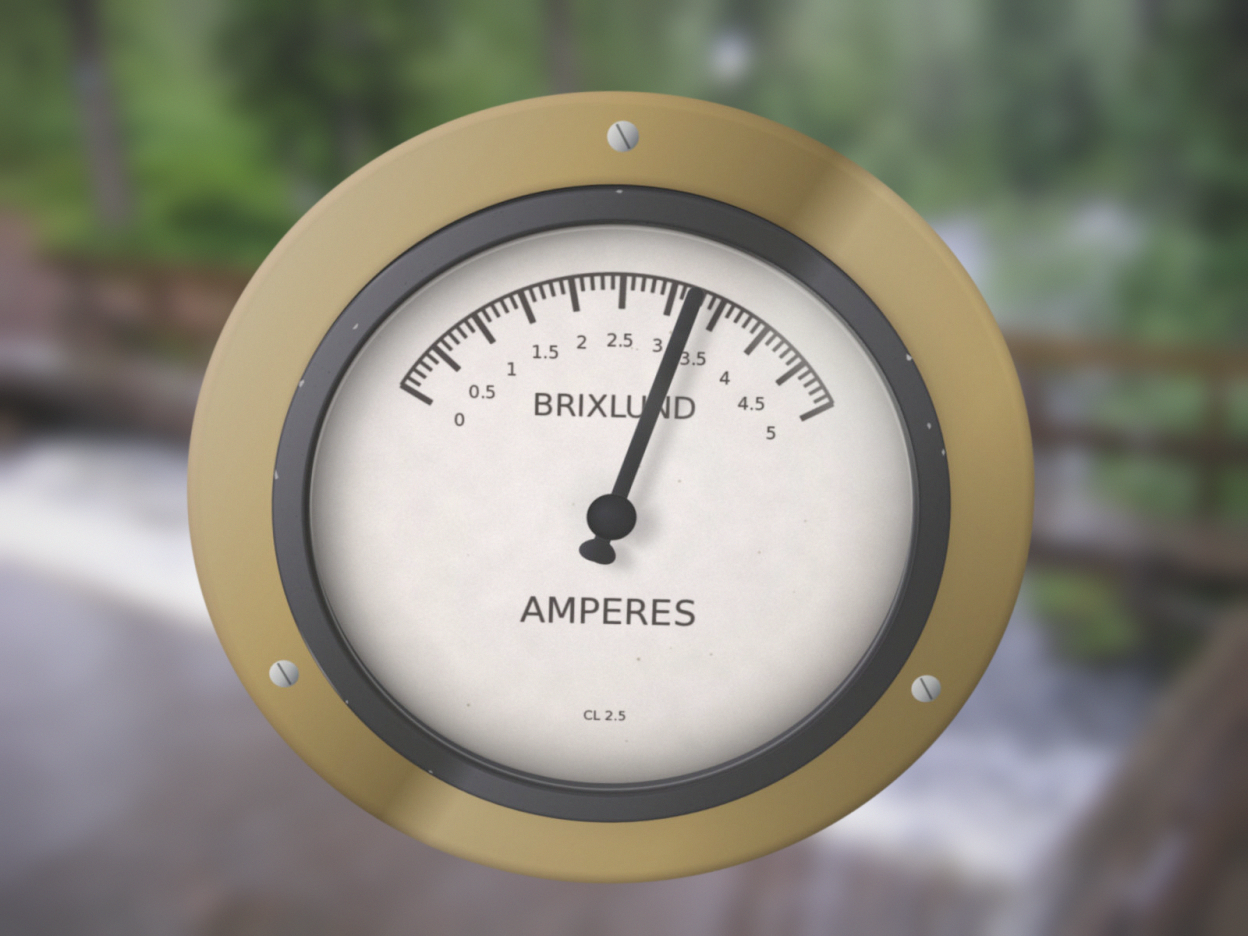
3.2,A
